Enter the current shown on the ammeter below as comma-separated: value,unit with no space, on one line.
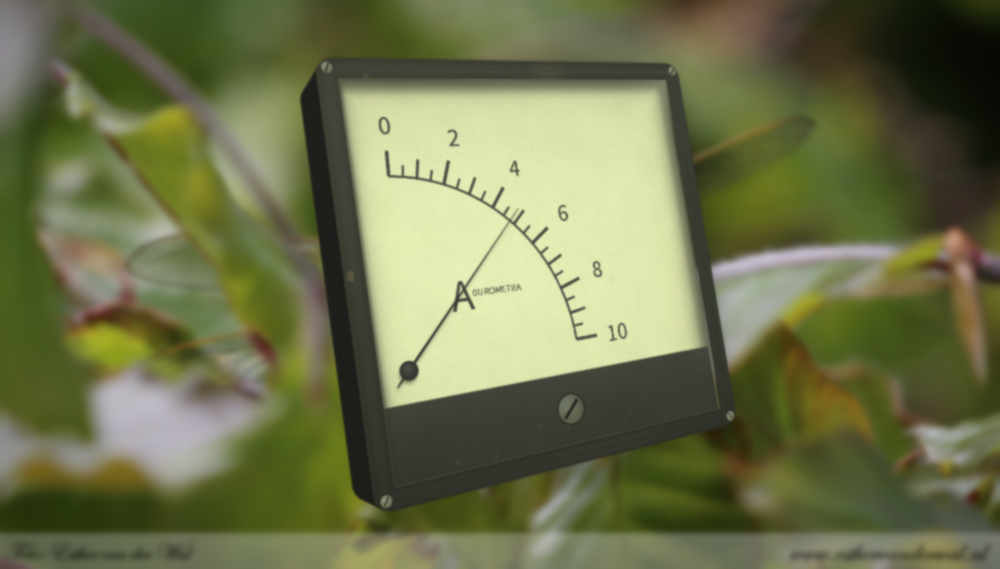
4.75,A
